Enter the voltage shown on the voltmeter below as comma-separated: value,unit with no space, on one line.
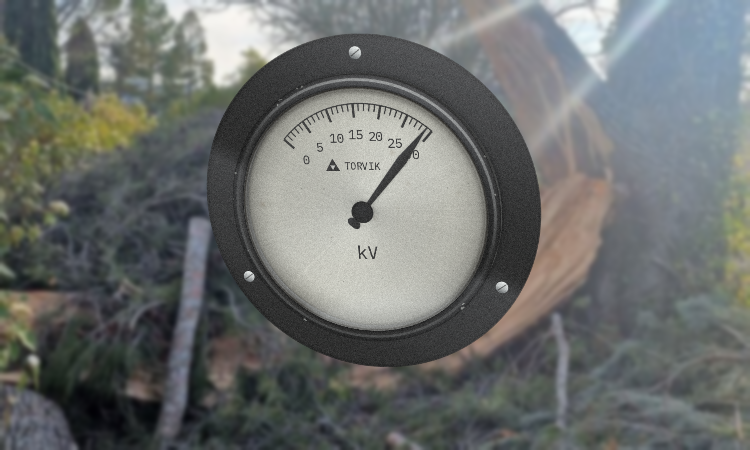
29,kV
